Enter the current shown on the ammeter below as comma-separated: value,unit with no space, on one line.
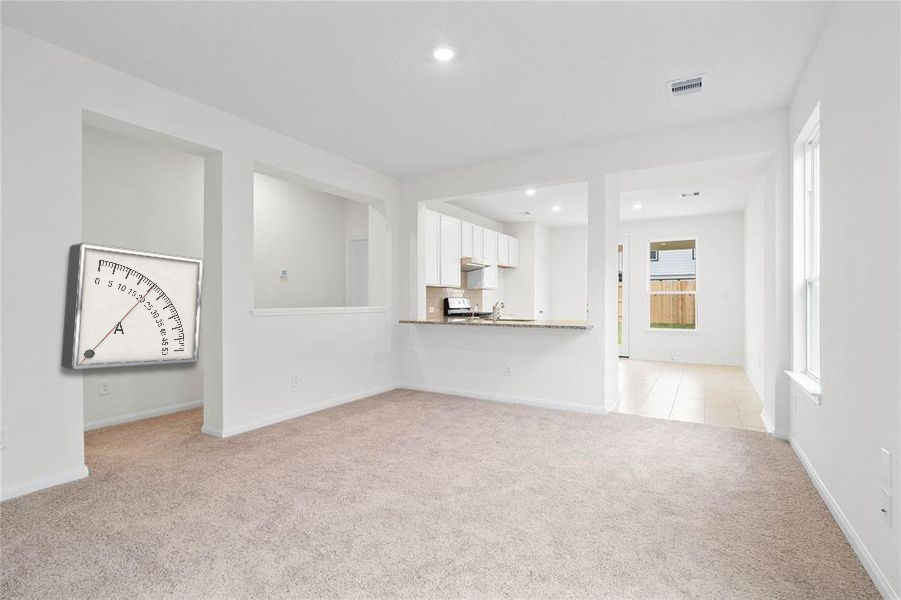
20,A
